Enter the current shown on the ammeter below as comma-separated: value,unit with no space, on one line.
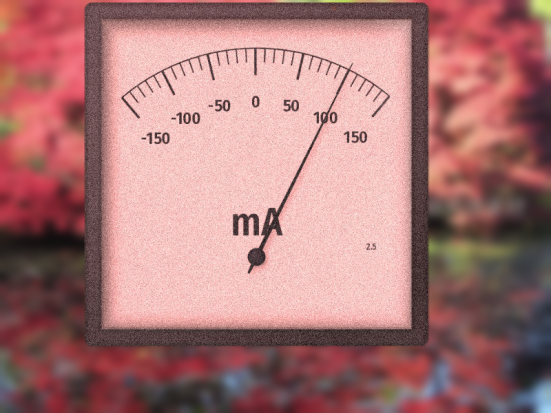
100,mA
